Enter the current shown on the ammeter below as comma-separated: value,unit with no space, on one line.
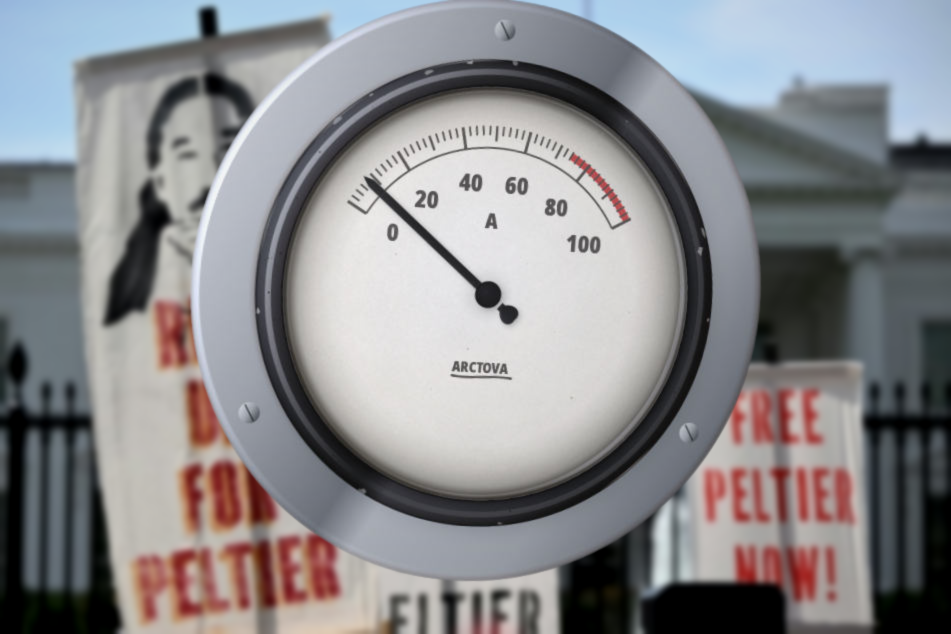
8,A
